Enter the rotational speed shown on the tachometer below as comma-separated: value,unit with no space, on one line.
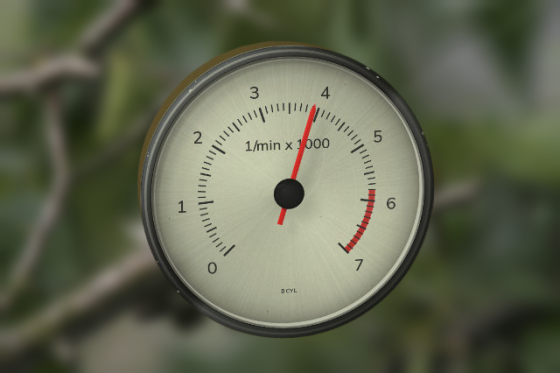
3900,rpm
